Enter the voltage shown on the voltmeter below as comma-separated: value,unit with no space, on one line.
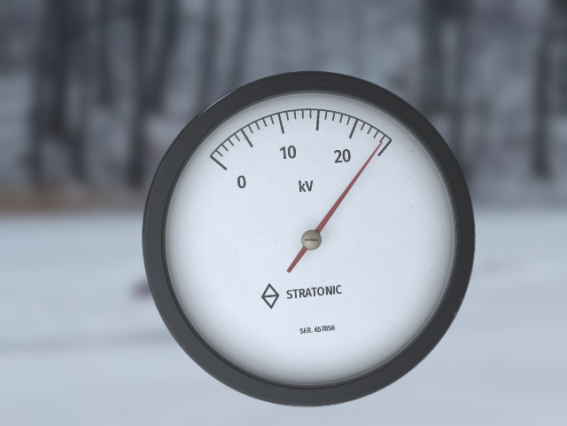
24,kV
